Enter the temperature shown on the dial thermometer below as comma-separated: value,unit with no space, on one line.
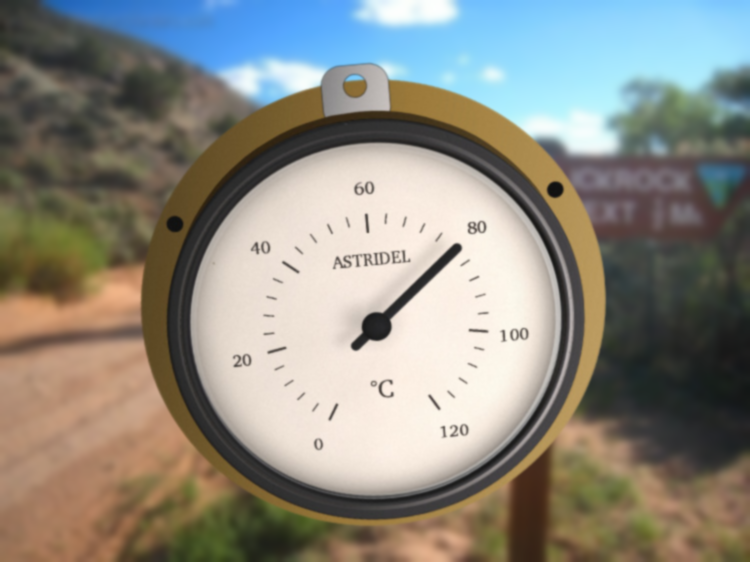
80,°C
